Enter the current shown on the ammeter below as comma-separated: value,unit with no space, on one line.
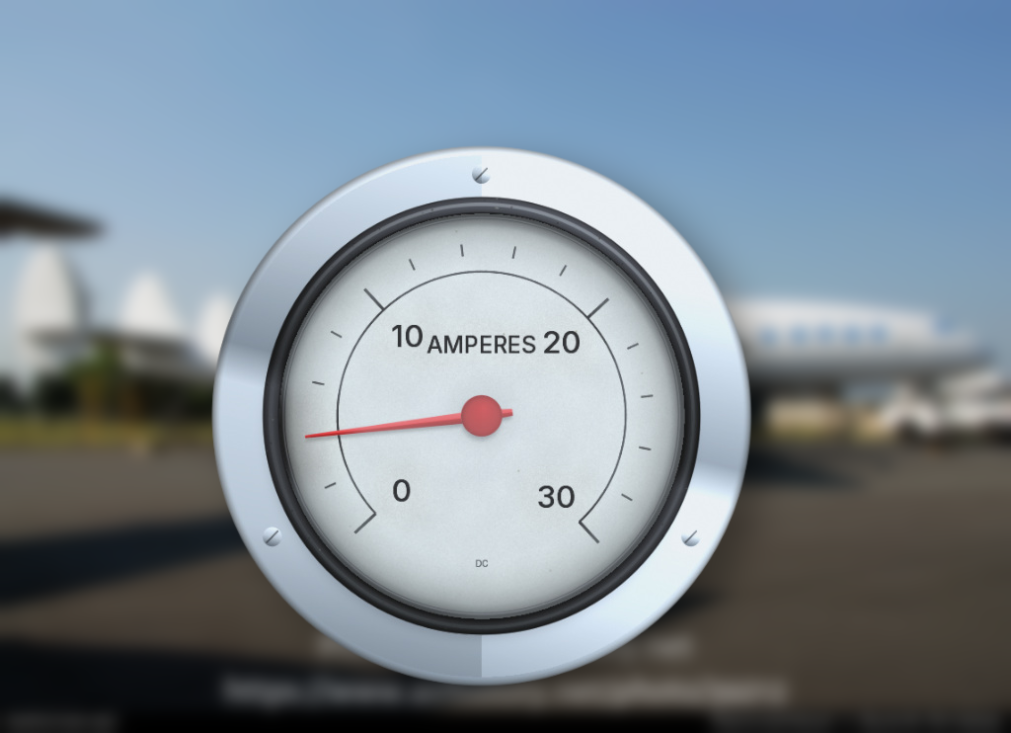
4,A
